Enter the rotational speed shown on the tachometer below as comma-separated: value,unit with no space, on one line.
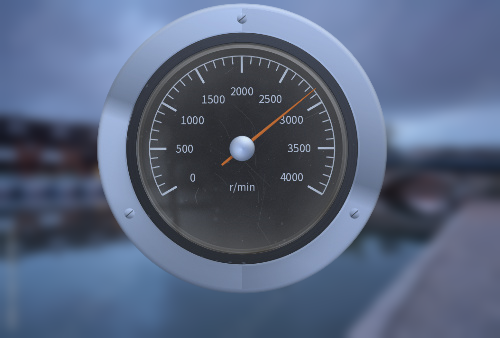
2850,rpm
